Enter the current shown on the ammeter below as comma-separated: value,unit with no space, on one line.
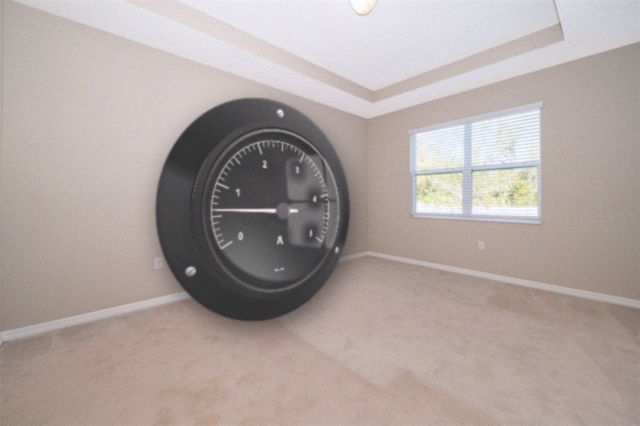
0.6,A
